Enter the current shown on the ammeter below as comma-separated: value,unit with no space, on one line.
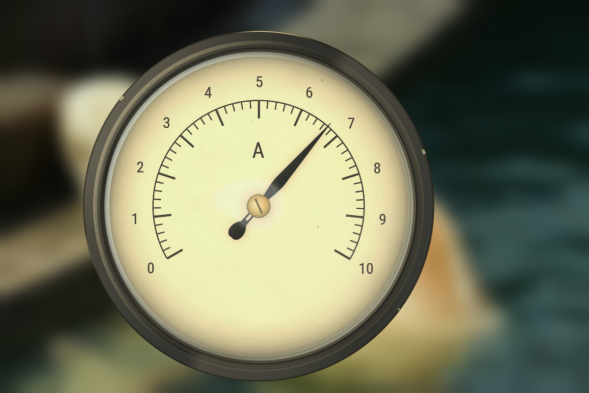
6.7,A
